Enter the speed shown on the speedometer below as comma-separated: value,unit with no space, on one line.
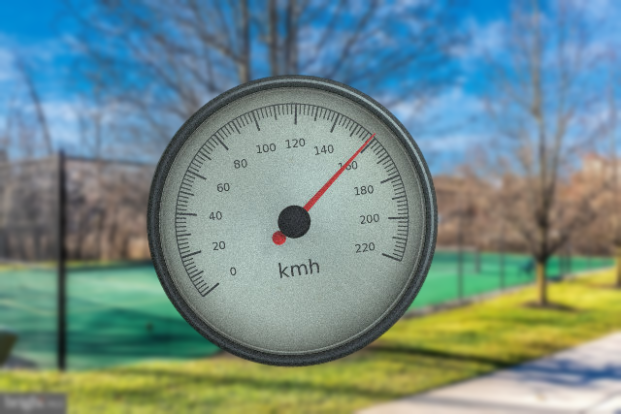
158,km/h
